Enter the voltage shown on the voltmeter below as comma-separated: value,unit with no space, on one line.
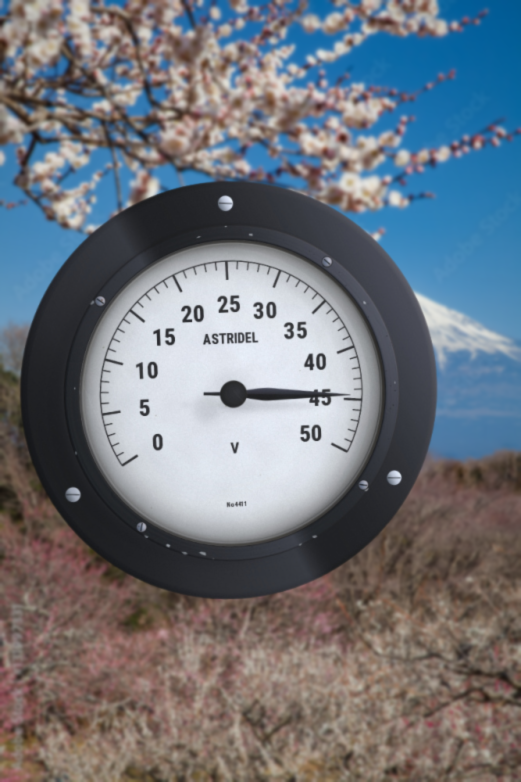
44.5,V
